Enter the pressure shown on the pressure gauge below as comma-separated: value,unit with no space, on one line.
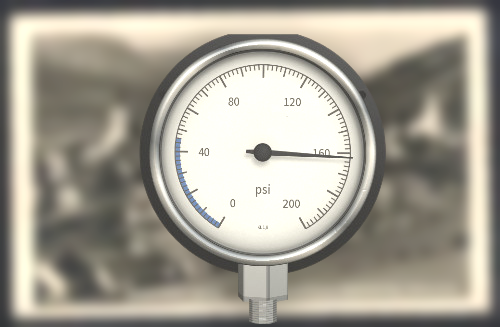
162,psi
